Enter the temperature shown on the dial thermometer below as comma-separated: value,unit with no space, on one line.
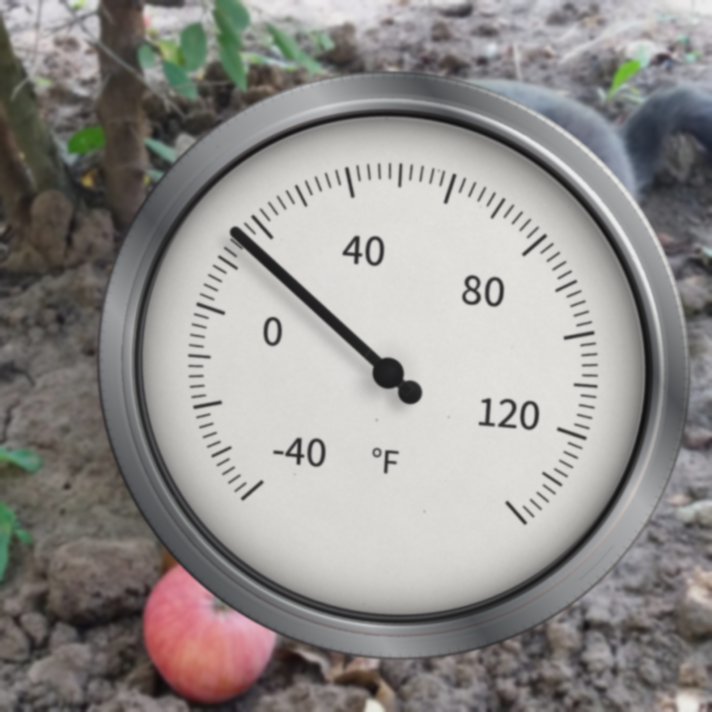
16,°F
